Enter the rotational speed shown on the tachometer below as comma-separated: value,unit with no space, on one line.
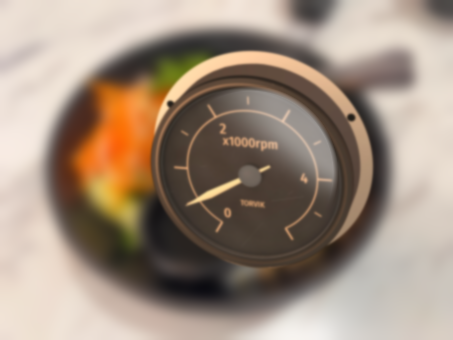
500,rpm
